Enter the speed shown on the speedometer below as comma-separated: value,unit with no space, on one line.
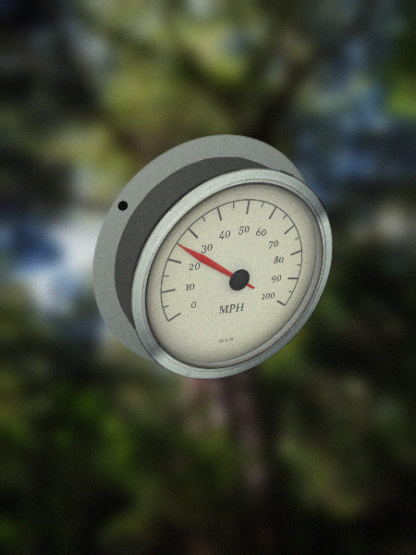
25,mph
